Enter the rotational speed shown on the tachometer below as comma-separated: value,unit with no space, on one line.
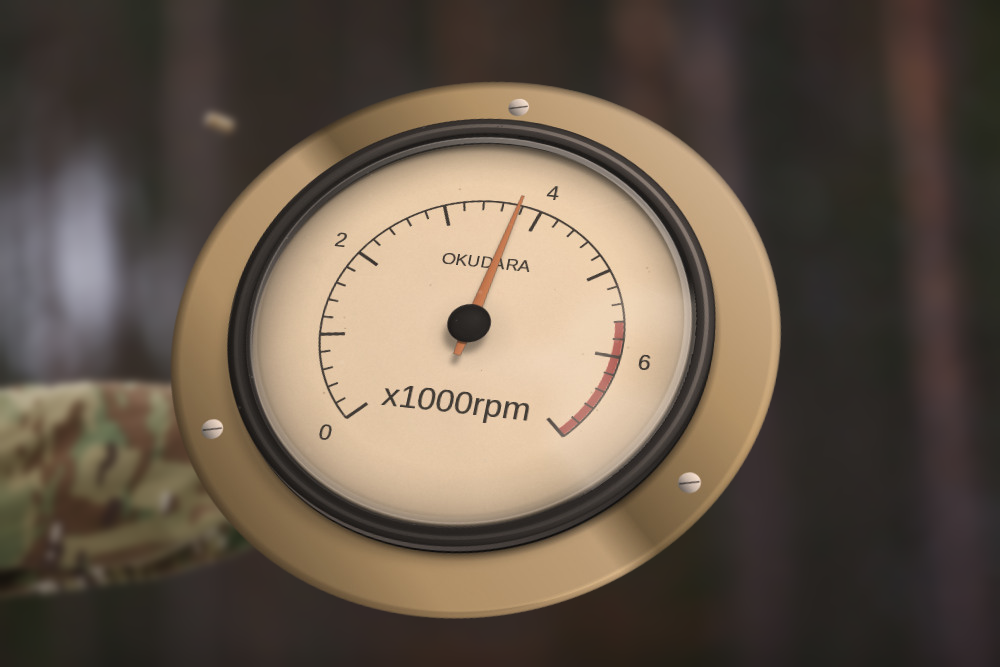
3800,rpm
